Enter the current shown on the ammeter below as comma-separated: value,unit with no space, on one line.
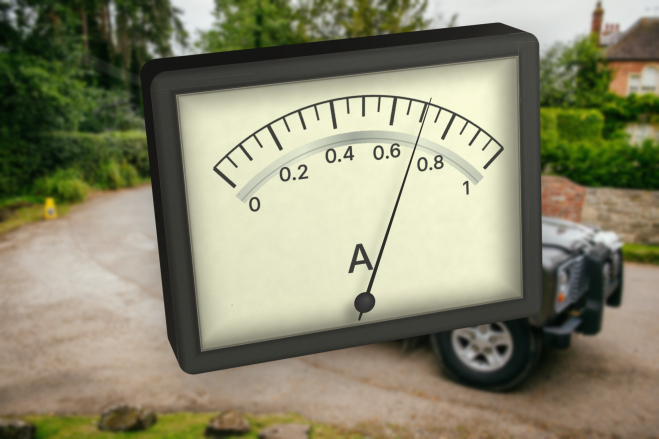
0.7,A
